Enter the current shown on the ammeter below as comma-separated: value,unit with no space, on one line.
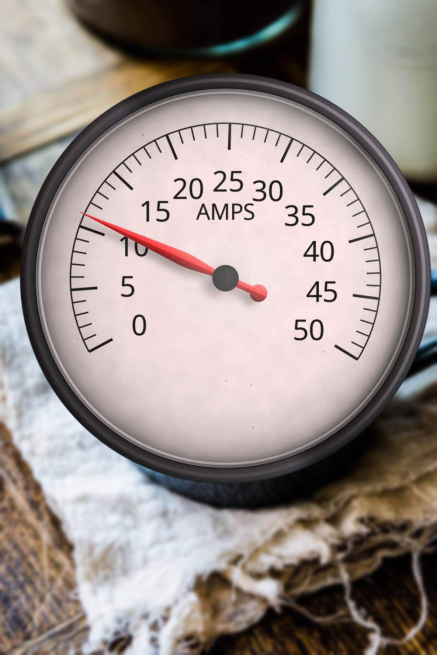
11,A
